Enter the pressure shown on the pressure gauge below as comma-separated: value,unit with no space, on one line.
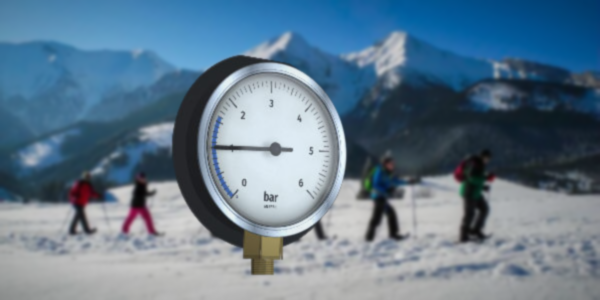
1,bar
